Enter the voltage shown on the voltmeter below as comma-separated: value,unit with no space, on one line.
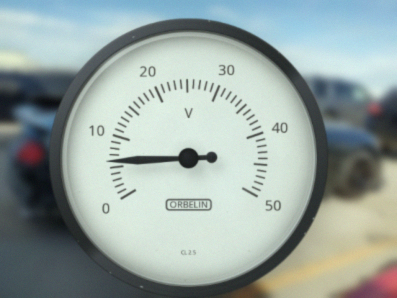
6,V
